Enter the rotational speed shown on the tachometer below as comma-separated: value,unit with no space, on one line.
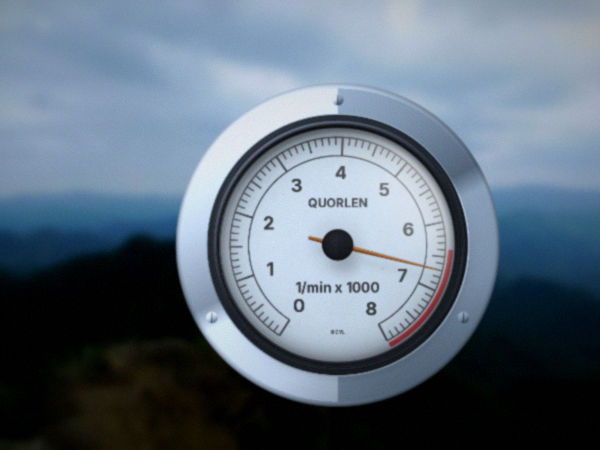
6700,rpm
